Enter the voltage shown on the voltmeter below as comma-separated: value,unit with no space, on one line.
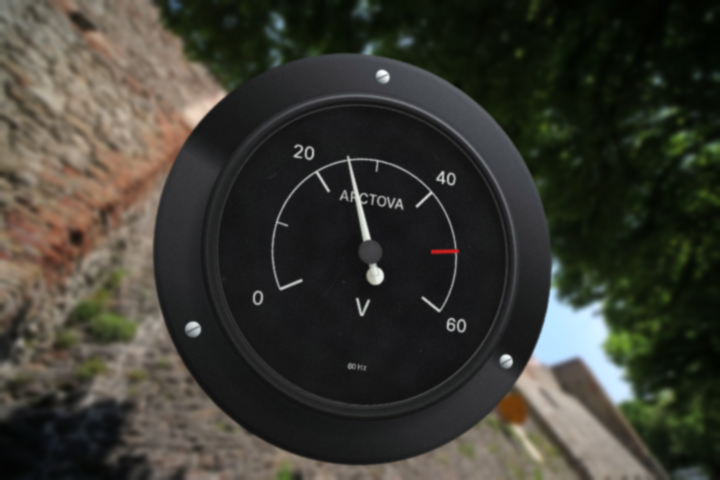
25,V
